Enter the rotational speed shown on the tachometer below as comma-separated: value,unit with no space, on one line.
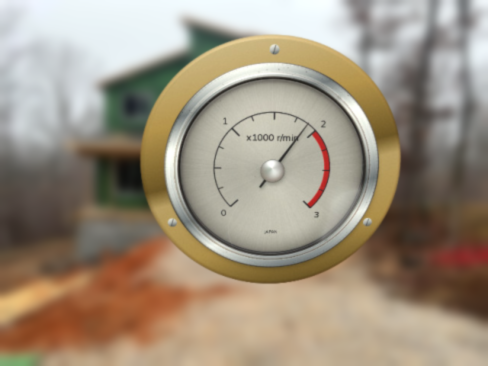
1875,rpm
